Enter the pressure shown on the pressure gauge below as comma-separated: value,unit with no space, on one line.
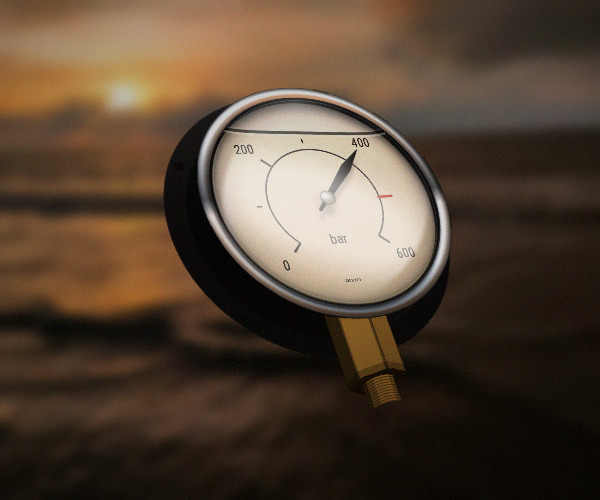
400,bar
